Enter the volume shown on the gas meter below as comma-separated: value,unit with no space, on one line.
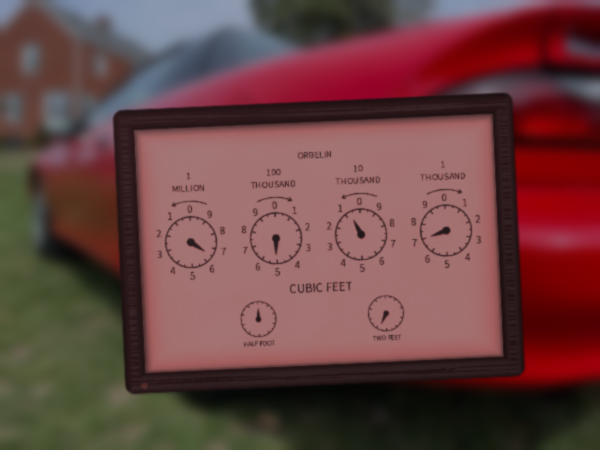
650700,ft³
